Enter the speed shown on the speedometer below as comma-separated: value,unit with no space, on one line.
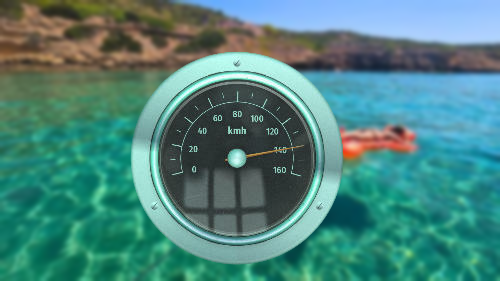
140,km/h
